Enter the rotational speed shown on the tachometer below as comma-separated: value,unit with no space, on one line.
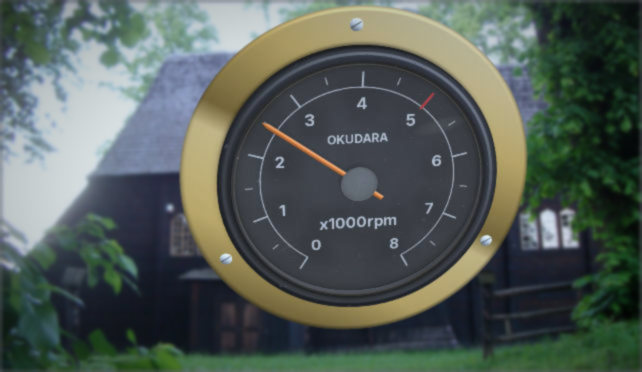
2500,rpm
